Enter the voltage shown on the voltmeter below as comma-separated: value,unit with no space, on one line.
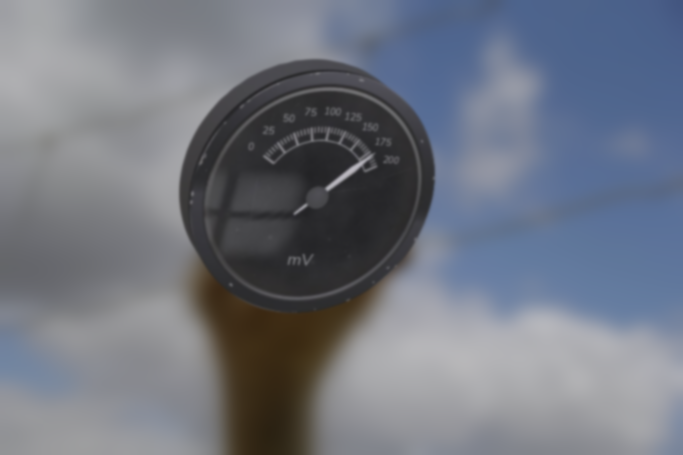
175,mV
